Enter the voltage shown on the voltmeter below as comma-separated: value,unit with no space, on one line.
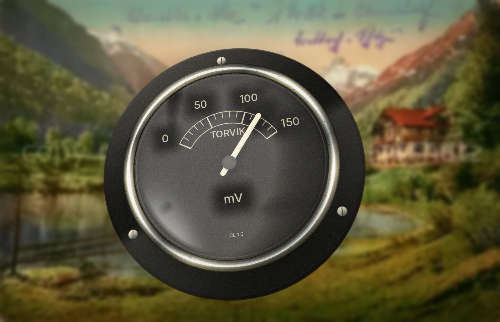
120,mV
